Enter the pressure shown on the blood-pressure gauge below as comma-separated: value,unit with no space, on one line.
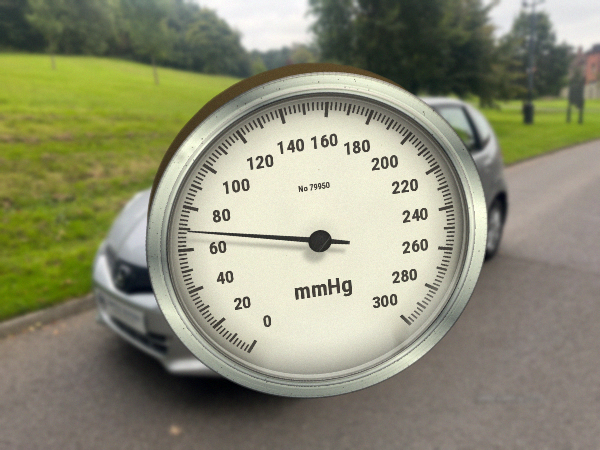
70,mmHg
